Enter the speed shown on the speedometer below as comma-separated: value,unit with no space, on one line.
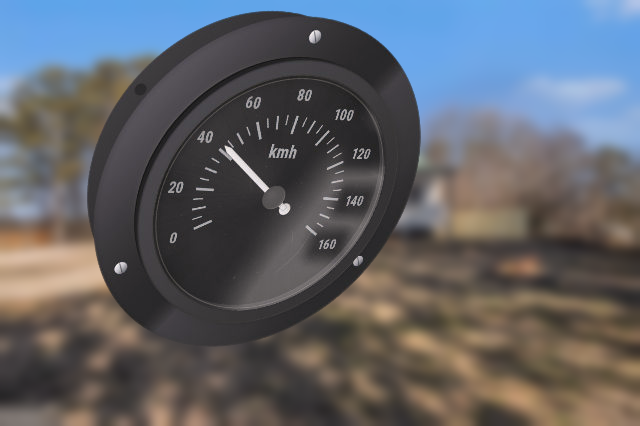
42.5,km/h
